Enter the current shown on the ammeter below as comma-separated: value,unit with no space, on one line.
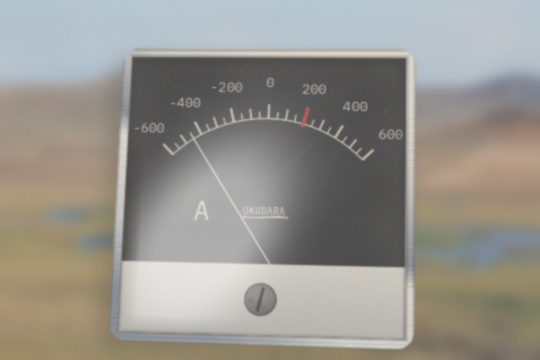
-450,A
